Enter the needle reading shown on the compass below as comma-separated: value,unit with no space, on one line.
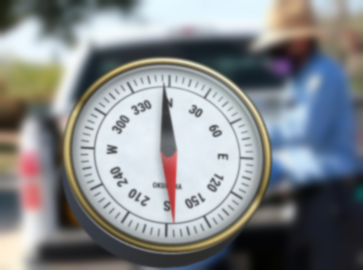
175,°
